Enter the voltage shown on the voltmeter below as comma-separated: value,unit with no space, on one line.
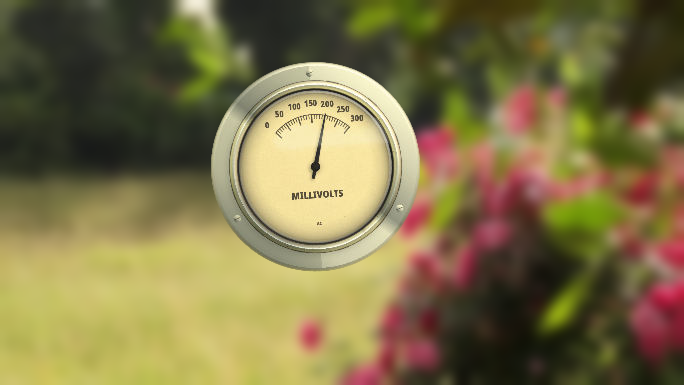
200,mV
